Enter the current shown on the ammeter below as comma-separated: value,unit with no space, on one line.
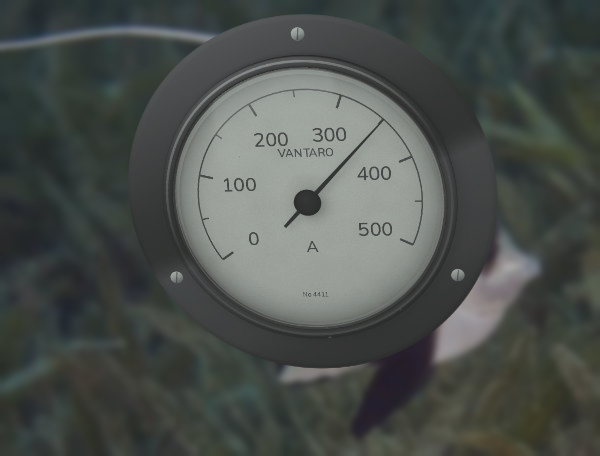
350,A
